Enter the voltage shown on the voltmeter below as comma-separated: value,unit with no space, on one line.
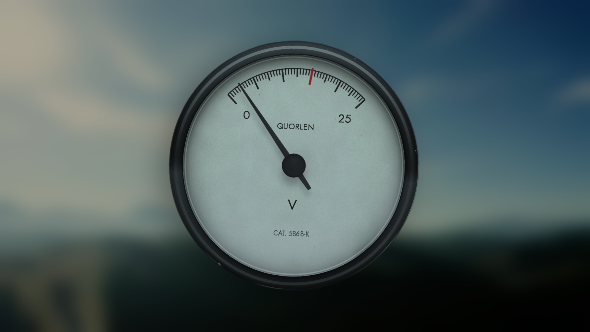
2.5,V
